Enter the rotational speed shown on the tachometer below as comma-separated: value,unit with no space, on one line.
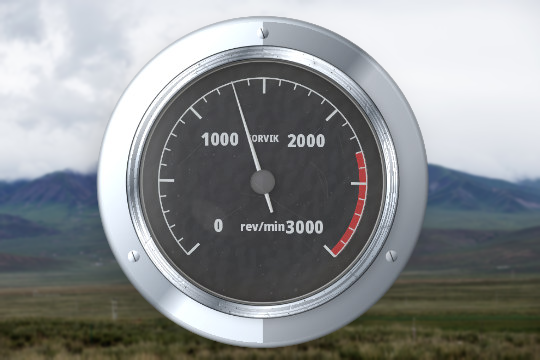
1300,rpm
